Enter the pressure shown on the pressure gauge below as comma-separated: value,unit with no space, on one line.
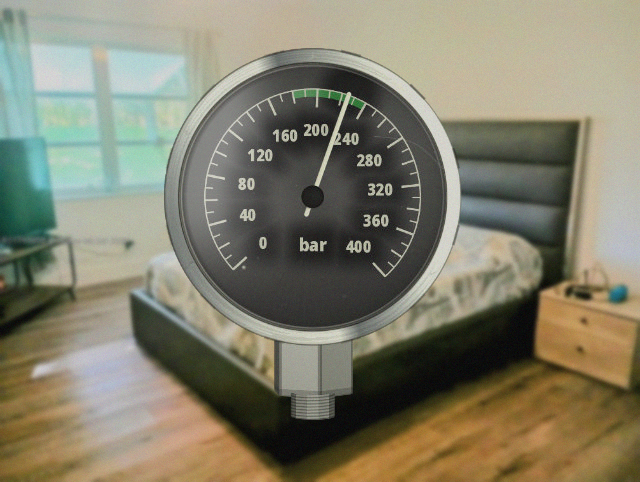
225,bar
